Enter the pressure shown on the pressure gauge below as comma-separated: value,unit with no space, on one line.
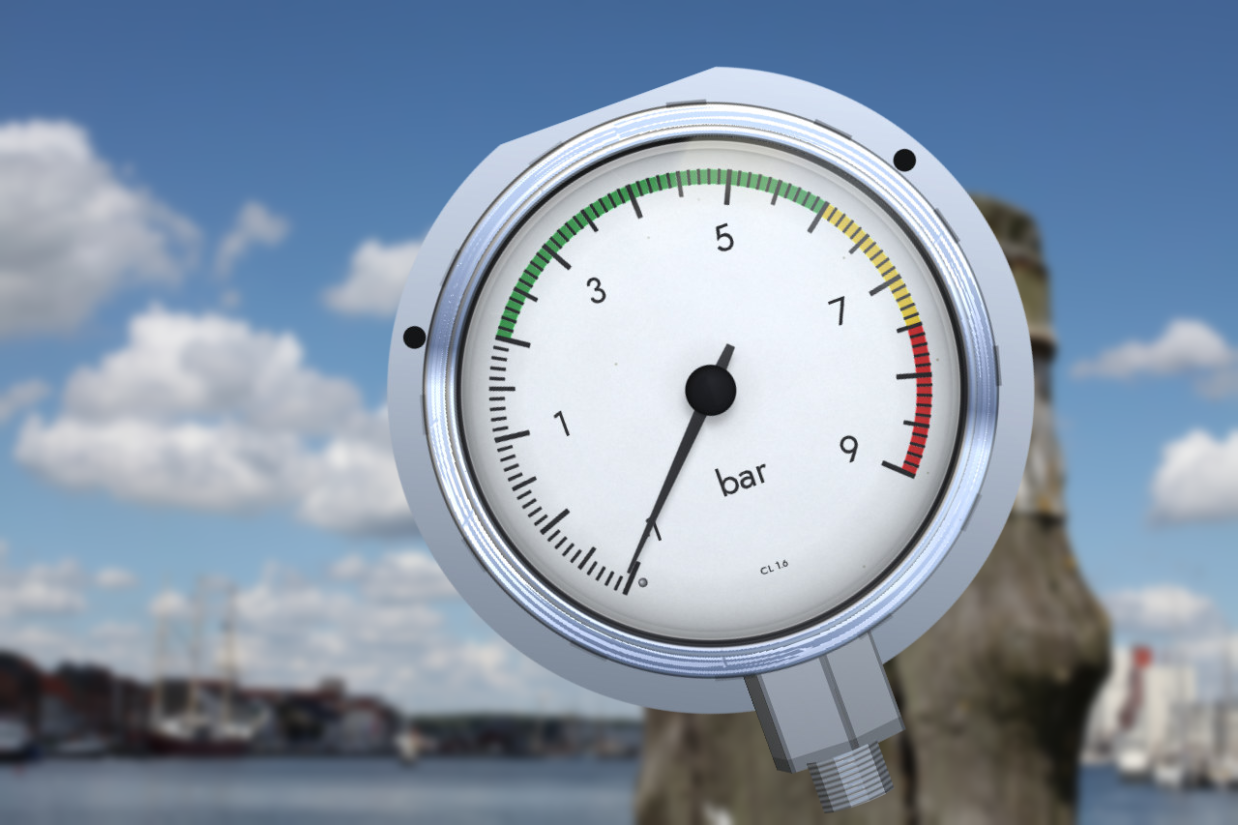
-0.95,bar
